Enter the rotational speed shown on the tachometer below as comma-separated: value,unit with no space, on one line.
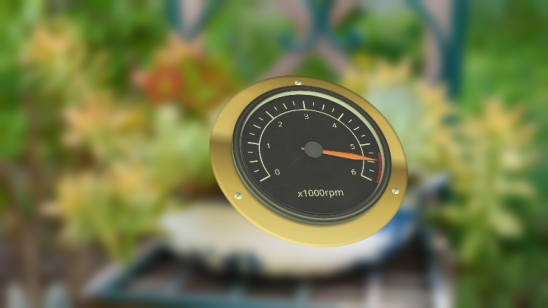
5500,rpm
